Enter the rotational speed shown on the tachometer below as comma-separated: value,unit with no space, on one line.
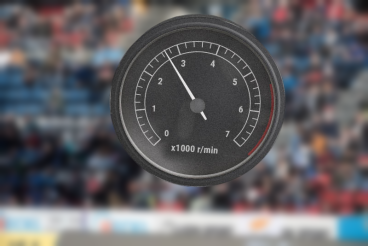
2700,rpm
